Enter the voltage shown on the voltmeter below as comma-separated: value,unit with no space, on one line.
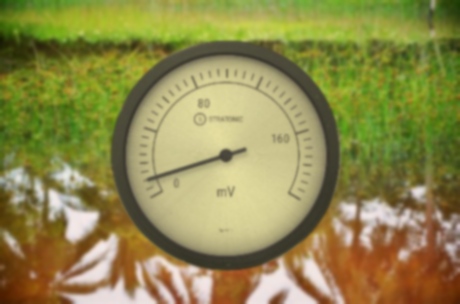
10,mV
